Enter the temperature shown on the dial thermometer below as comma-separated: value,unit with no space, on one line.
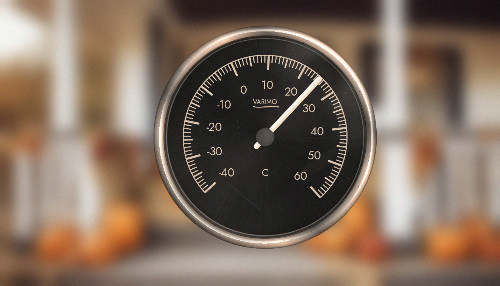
25,°C
